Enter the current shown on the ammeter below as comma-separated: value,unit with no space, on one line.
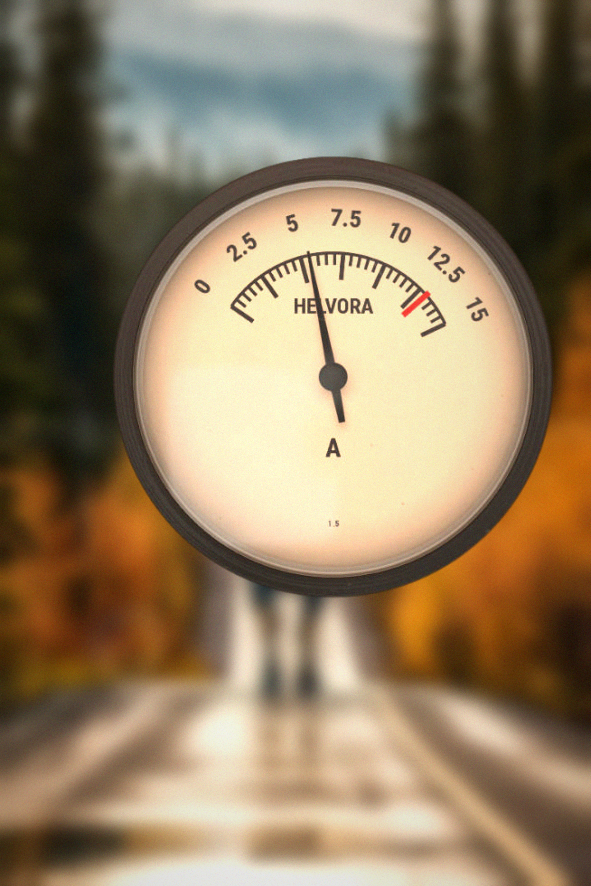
5.5,A
